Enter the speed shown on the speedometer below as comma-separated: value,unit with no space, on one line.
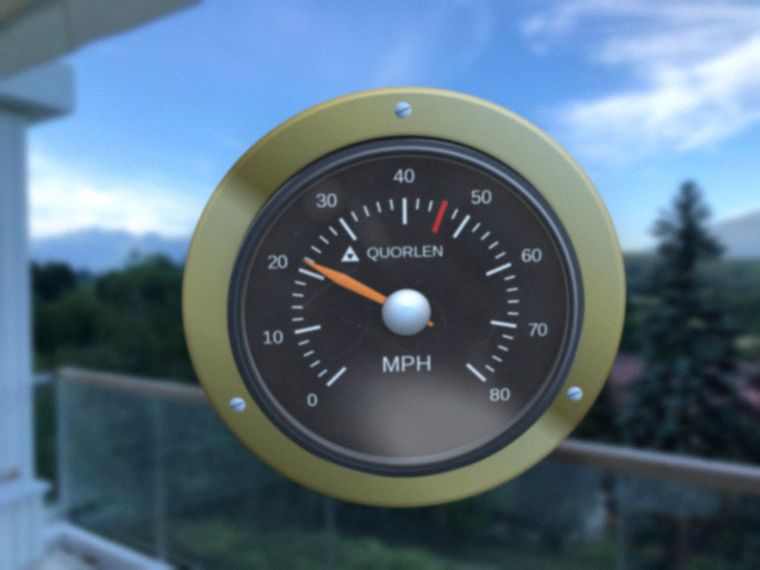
22,mph
